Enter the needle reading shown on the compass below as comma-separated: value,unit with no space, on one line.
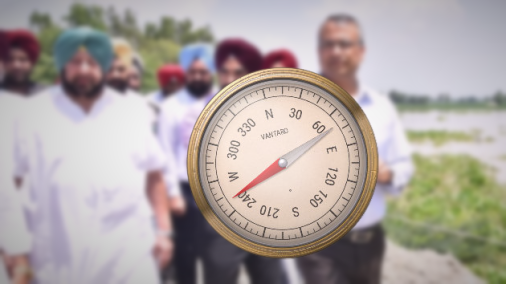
250,°
